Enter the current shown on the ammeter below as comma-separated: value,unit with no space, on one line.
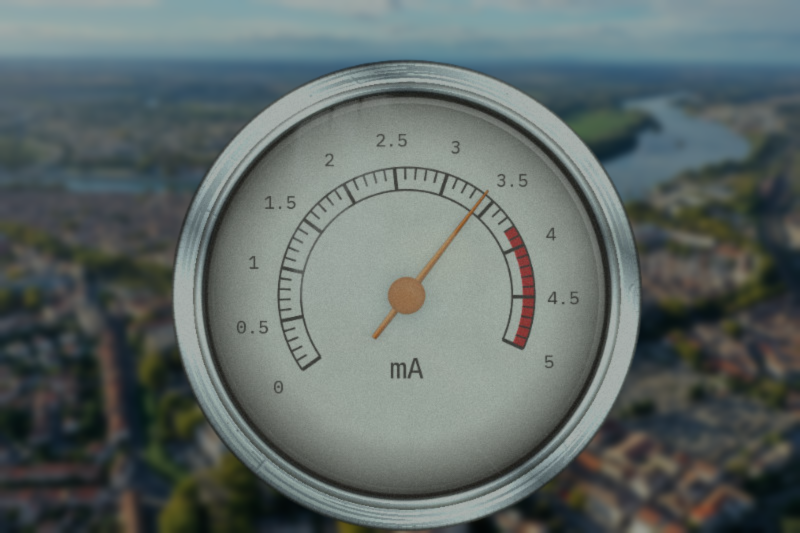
3.4,mA
